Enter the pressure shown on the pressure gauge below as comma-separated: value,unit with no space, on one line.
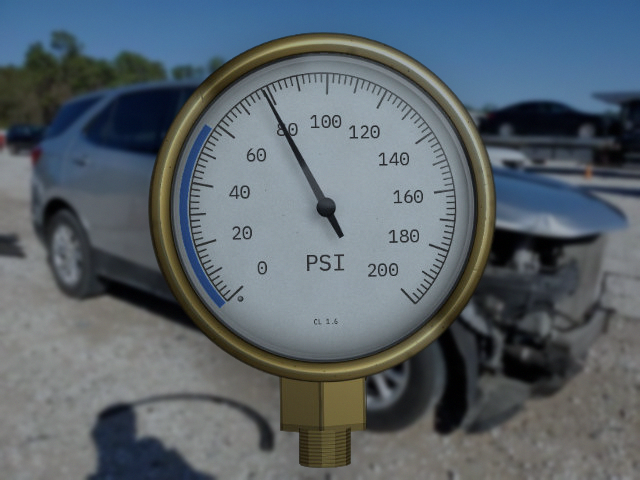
78,psi
